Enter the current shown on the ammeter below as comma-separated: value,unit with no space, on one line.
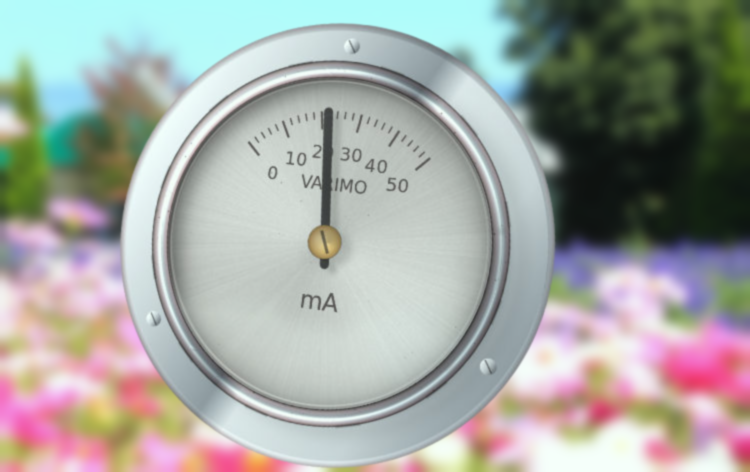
22,mA
